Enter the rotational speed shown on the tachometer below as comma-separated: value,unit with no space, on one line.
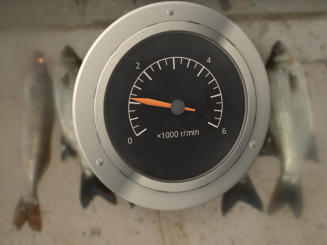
1125,rpm
